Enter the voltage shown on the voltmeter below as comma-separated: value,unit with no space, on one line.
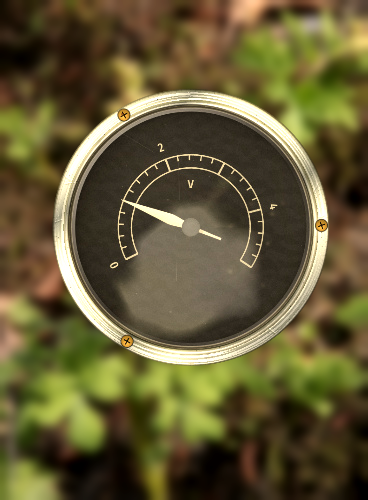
1,V
